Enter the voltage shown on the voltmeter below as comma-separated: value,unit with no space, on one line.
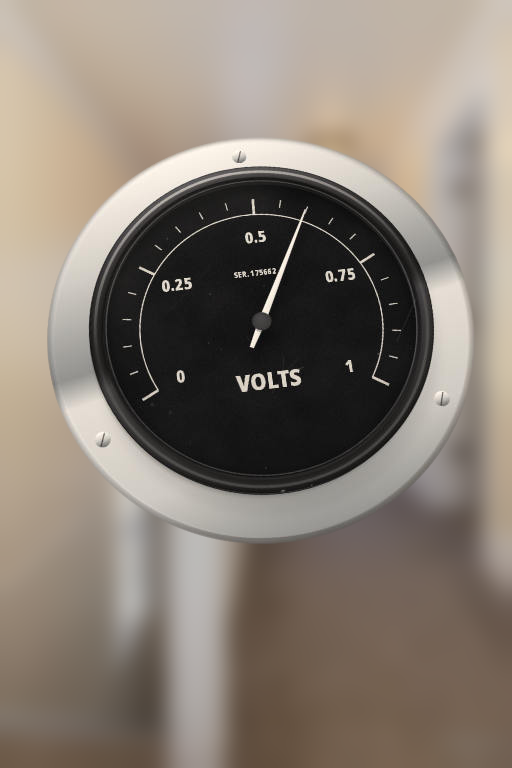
0.6,V
